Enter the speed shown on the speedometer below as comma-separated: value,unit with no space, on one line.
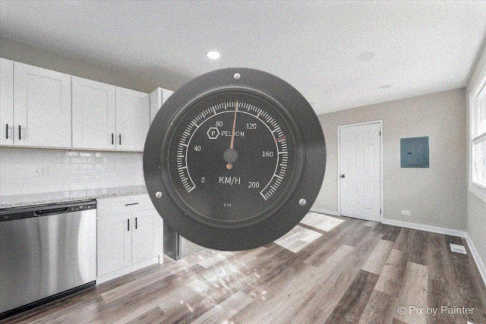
100,km/h
